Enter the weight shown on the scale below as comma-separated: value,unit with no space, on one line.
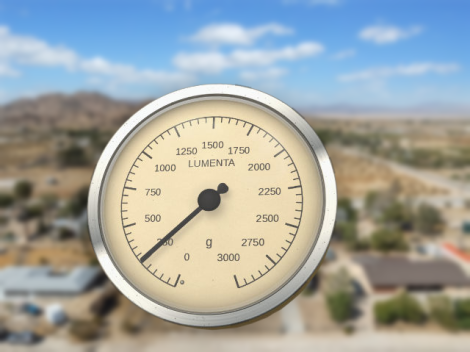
250,g
